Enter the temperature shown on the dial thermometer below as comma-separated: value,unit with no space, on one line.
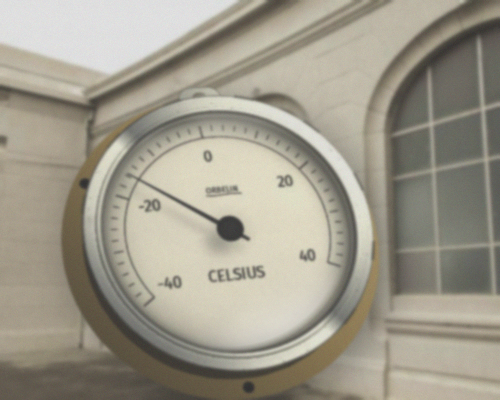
-16,°C
